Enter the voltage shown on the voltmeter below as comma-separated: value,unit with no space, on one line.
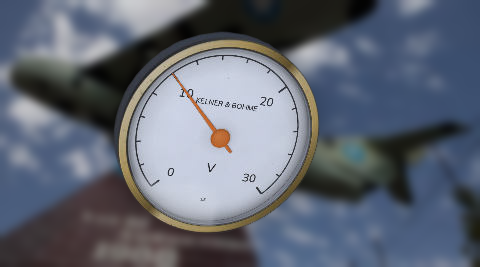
10,V
